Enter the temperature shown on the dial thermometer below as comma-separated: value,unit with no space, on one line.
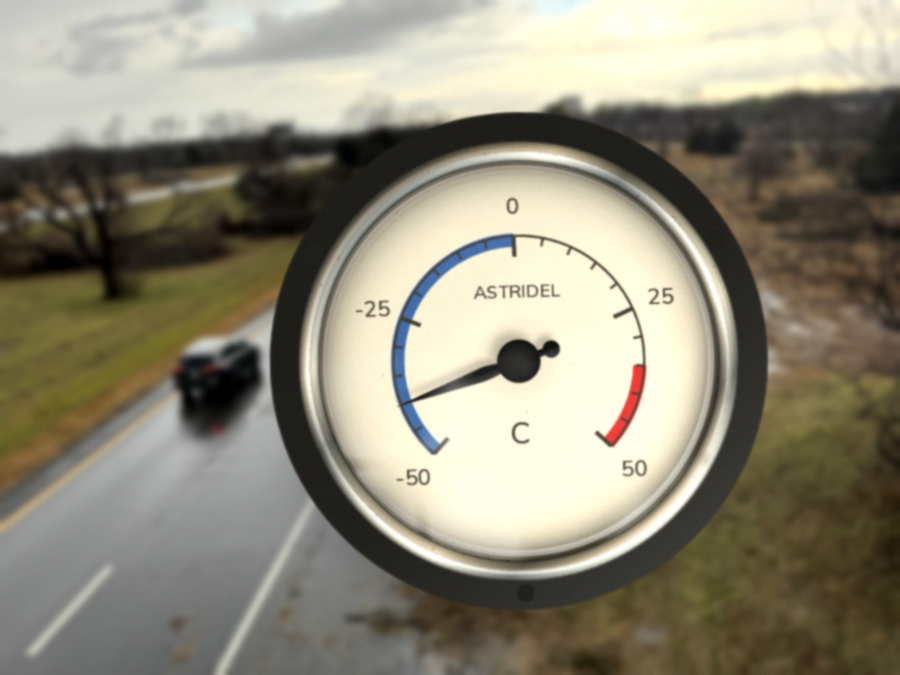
-40,°C
